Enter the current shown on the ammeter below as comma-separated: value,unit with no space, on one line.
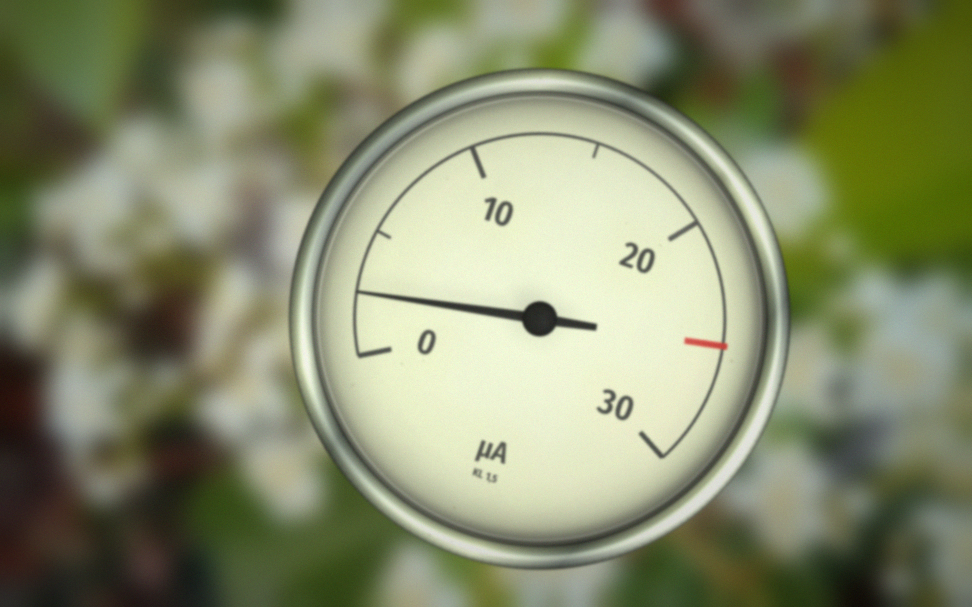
2.5,µA
